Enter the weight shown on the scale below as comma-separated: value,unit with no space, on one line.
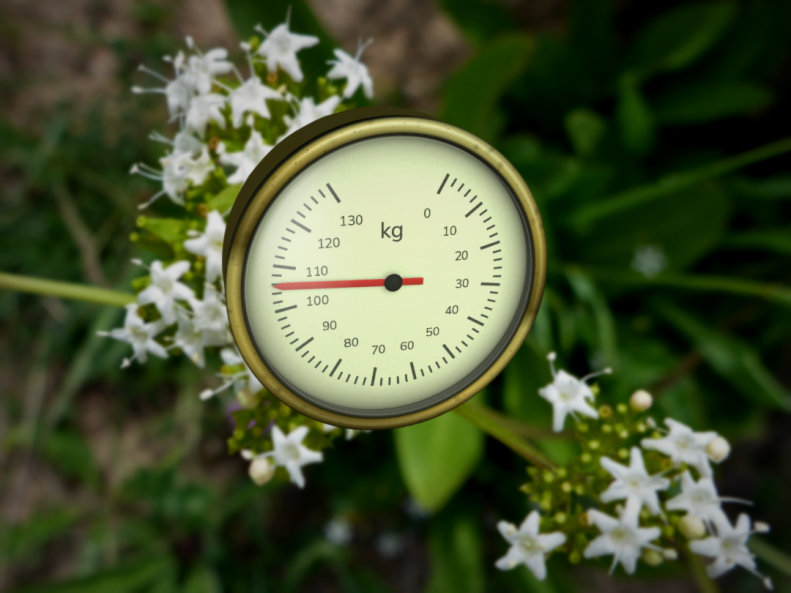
106,kg
